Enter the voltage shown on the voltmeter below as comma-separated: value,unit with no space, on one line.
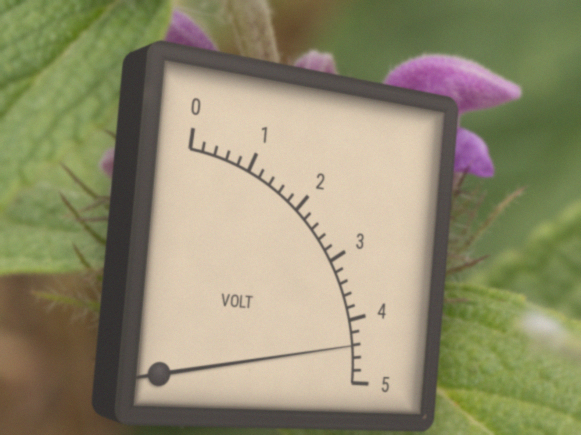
4.4,V
